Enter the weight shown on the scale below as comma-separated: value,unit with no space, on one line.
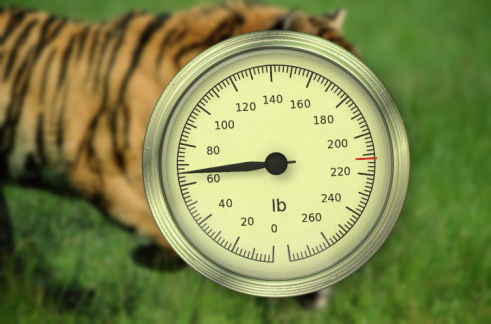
66,lb
